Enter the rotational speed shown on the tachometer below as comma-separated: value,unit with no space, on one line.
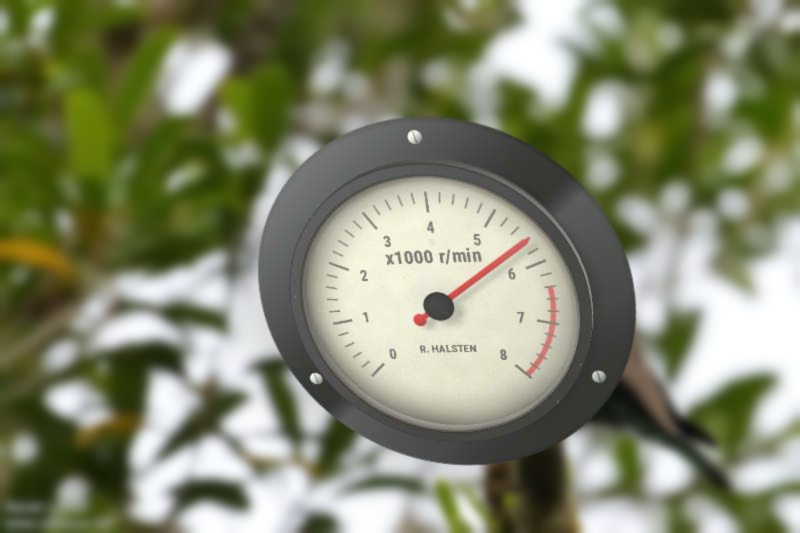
5600,rpm
